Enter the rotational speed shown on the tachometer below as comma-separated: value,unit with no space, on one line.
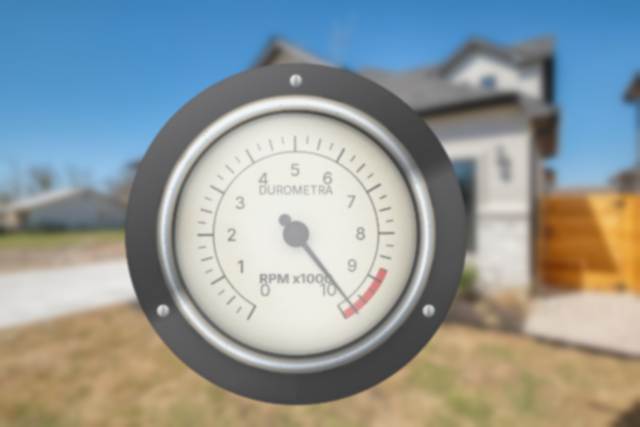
9750,rpm
